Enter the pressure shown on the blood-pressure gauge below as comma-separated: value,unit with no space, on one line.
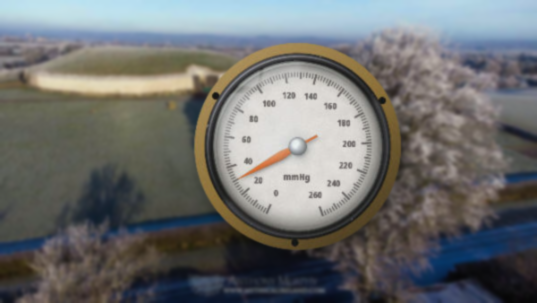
30,mmHg
